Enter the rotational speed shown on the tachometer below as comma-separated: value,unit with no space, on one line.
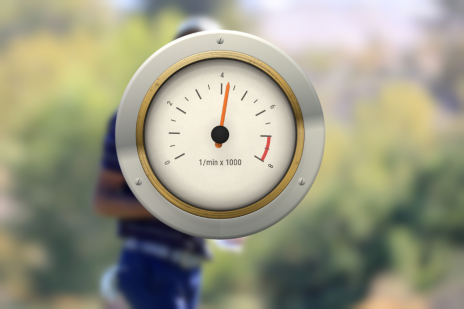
4250,rpm
